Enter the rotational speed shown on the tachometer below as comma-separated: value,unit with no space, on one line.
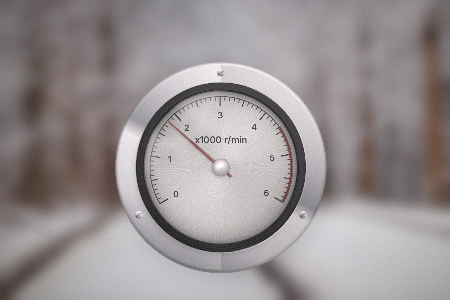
1800,rpm
